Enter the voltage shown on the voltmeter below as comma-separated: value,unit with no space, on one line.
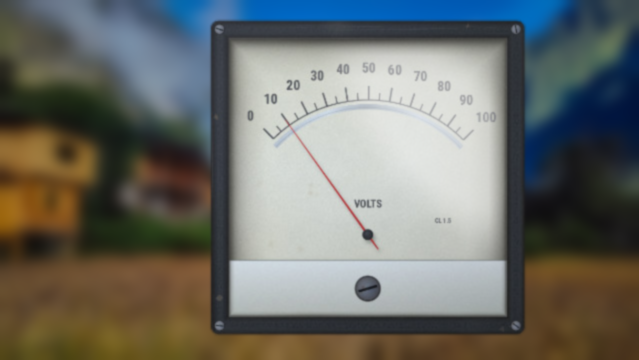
10,V
